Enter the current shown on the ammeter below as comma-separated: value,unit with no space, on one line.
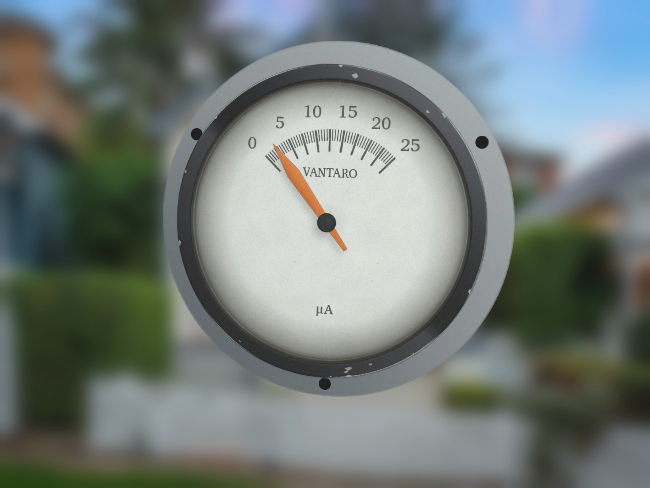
2.5,µA
